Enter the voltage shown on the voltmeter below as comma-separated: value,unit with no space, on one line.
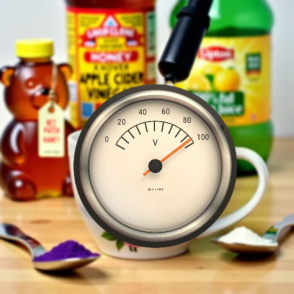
95,V
